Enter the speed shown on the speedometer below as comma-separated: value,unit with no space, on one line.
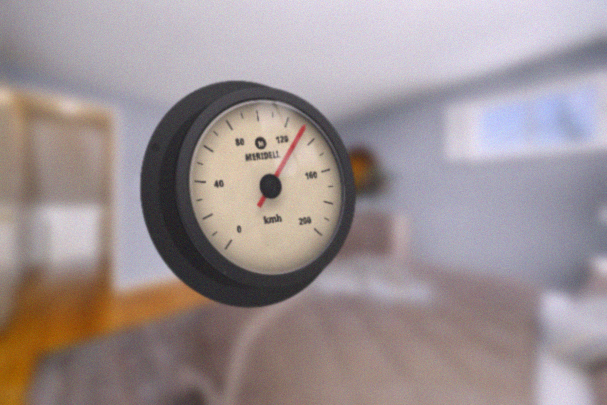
130,km/h
